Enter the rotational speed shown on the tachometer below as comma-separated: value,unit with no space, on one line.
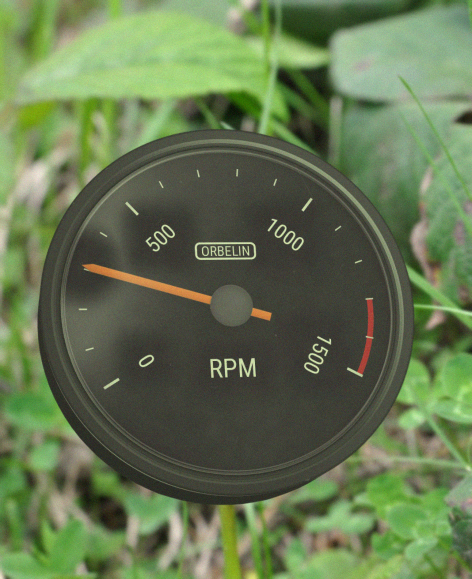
300,rpm
